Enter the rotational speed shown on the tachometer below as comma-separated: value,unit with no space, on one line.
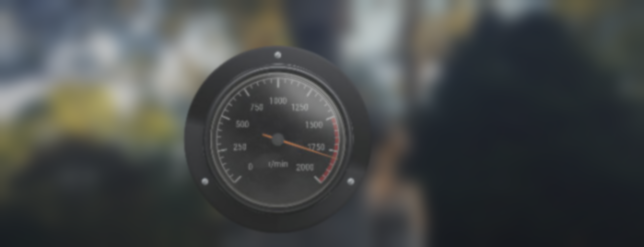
1800,rpm
